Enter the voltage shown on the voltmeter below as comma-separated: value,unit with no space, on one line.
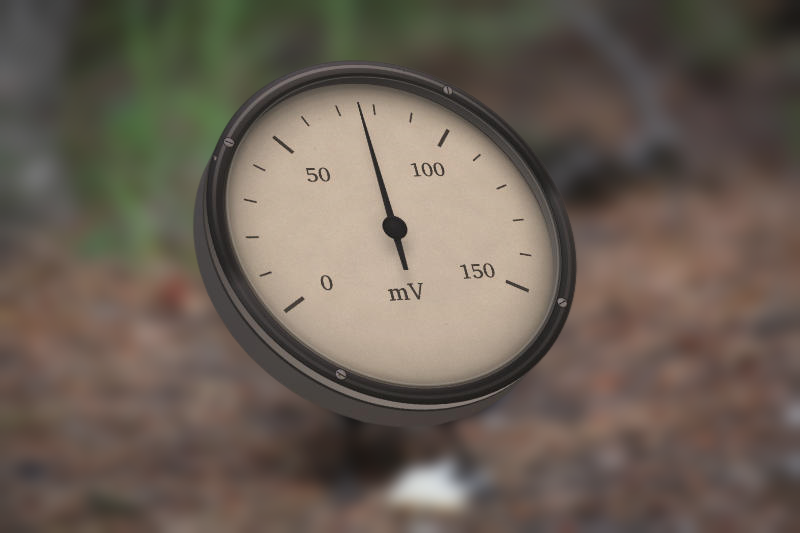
75,mV
